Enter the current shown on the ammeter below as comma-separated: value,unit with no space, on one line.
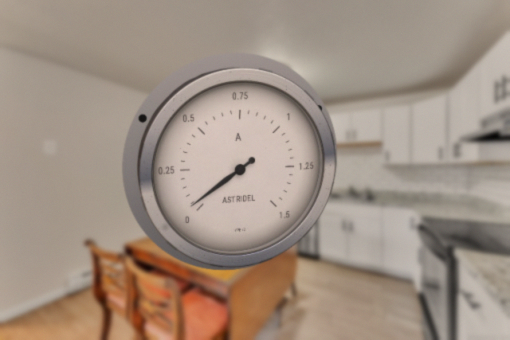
0.05,A
